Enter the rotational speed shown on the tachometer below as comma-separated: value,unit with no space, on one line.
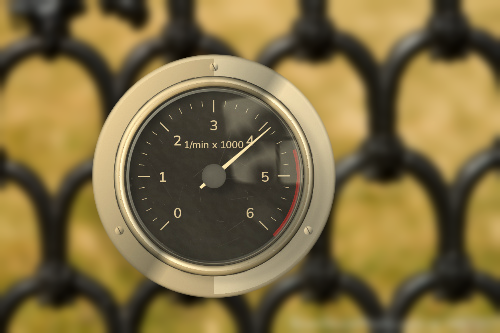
4100,rpm
